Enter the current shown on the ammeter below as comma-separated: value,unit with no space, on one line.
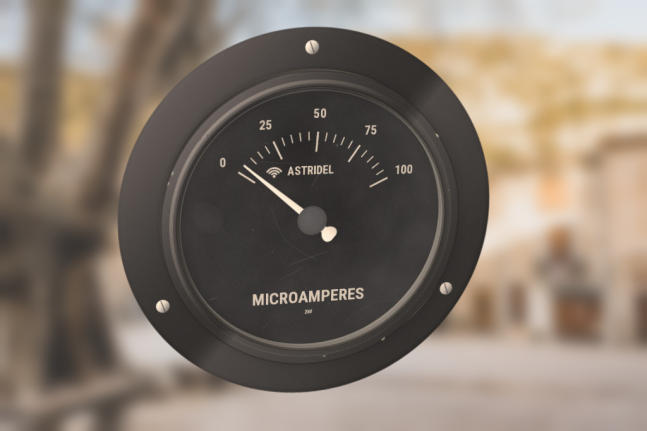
5,µA
